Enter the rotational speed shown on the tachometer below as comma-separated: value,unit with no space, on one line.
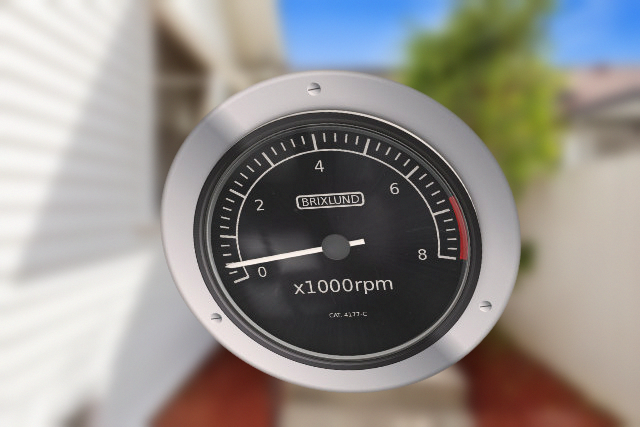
400,rpm
